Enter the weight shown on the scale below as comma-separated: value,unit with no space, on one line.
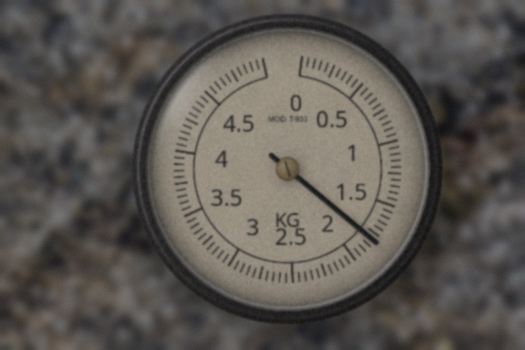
1.8,kg
